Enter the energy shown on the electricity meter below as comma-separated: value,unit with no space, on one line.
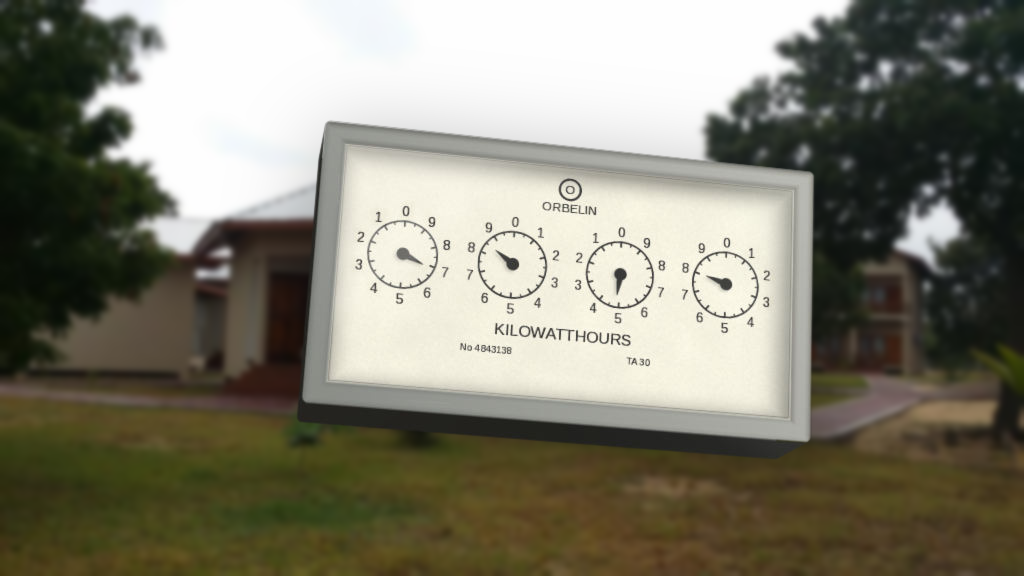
6848,kWh
